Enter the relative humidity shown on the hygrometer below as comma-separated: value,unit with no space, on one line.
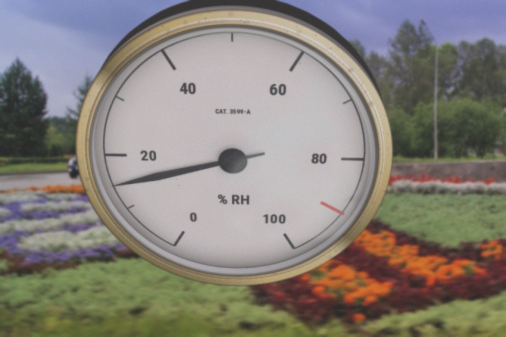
15,%
